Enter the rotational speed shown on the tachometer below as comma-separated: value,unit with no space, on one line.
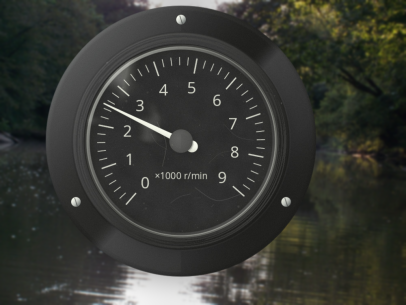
2500,rpm
